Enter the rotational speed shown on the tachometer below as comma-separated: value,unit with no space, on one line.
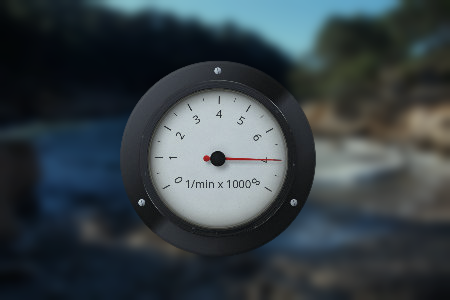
7000,rpm
